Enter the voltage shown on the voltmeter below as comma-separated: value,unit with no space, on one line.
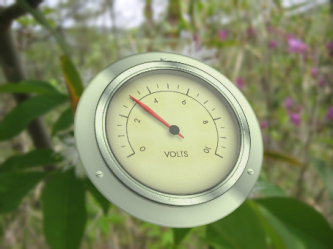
3,V
